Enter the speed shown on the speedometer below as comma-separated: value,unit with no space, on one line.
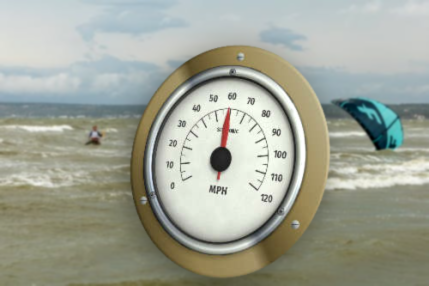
60,mph
